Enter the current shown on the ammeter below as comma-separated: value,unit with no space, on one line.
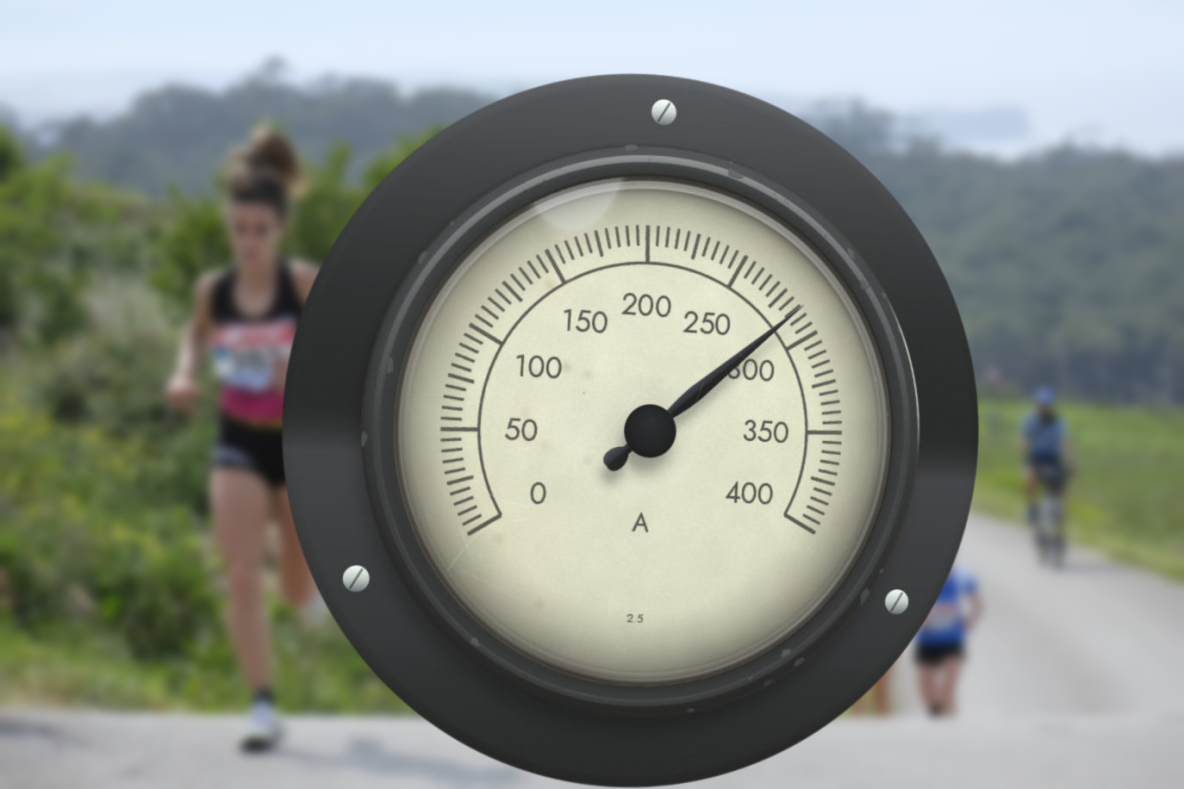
285,A
